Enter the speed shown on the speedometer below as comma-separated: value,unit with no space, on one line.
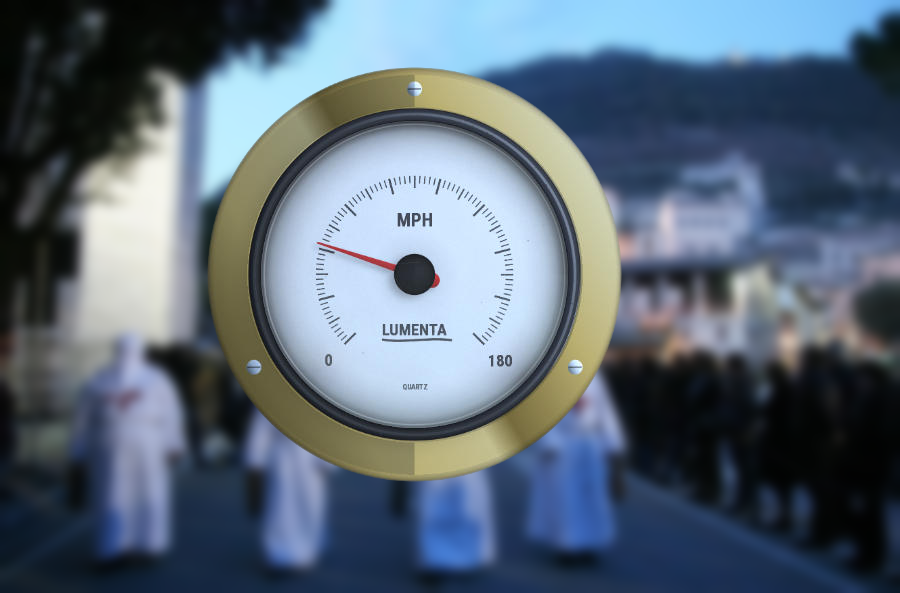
42,mph
